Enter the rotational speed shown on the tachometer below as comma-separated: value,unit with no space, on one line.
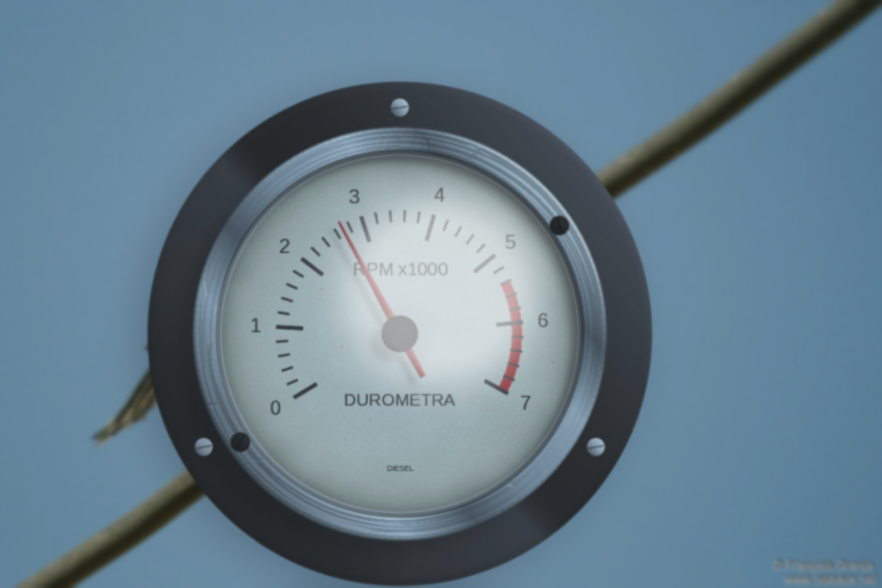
2700,rpm
